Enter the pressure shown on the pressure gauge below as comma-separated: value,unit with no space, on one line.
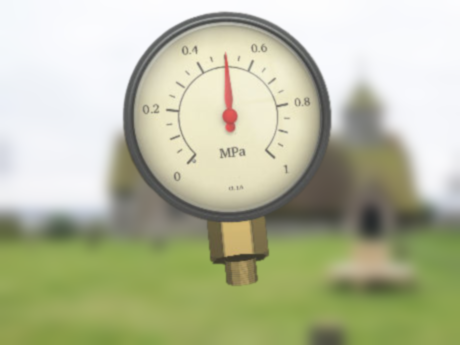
0.5,MPa
